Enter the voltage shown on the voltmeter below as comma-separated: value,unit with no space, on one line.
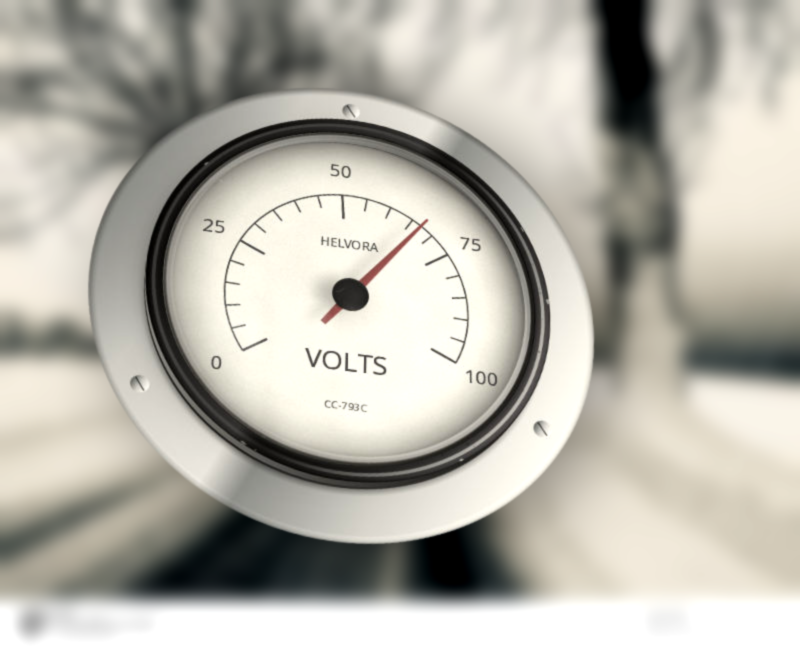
67.5,V
